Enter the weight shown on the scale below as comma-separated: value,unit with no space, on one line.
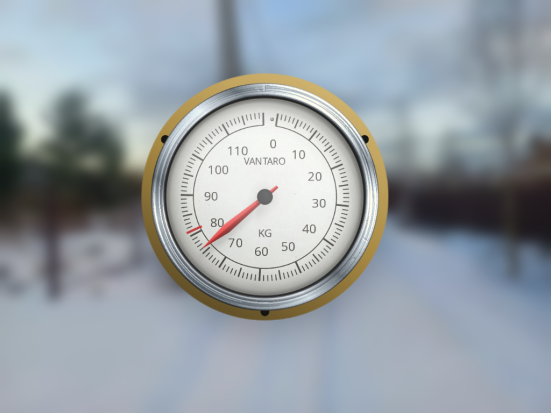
76,kg
